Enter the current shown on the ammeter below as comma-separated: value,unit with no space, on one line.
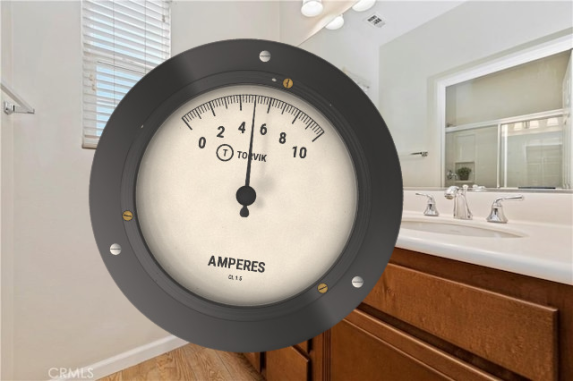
5,A
